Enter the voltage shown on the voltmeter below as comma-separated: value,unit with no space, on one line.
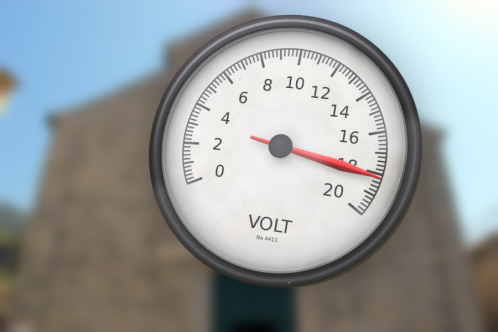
18.2,V
